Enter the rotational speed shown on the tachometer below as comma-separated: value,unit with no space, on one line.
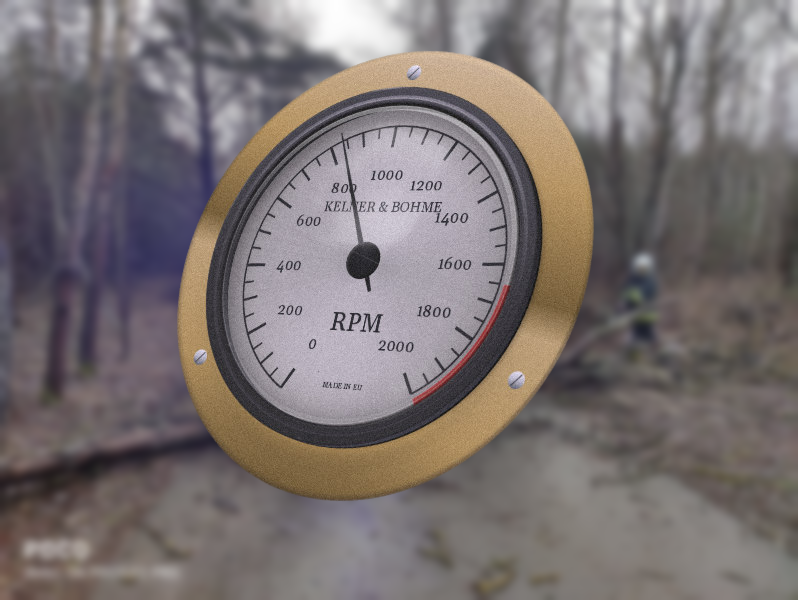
850,rpm
